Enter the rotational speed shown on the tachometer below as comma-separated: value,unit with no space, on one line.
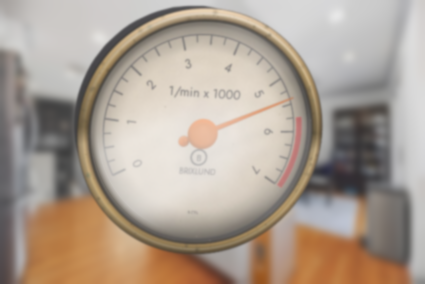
5375,rpm
